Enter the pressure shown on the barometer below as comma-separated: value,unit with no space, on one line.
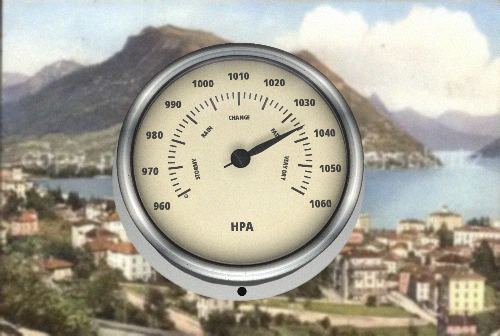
1036,hPa
